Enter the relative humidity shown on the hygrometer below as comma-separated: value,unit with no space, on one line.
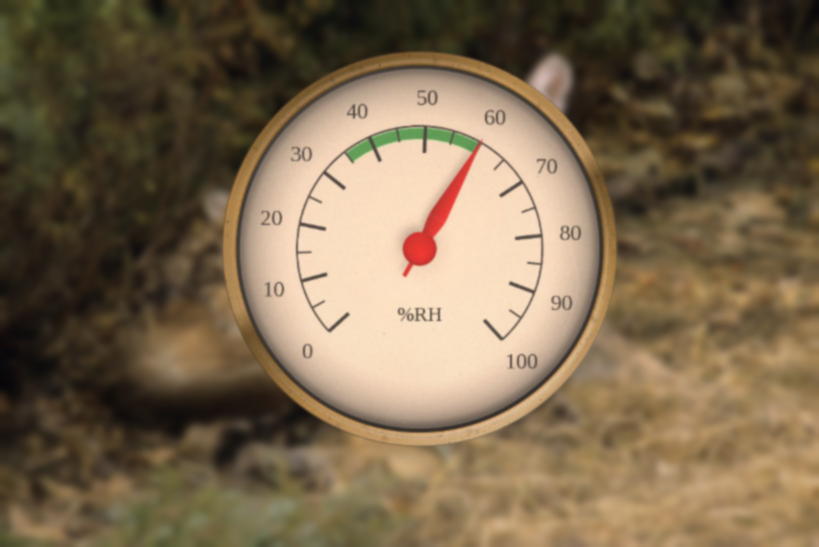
60,%
